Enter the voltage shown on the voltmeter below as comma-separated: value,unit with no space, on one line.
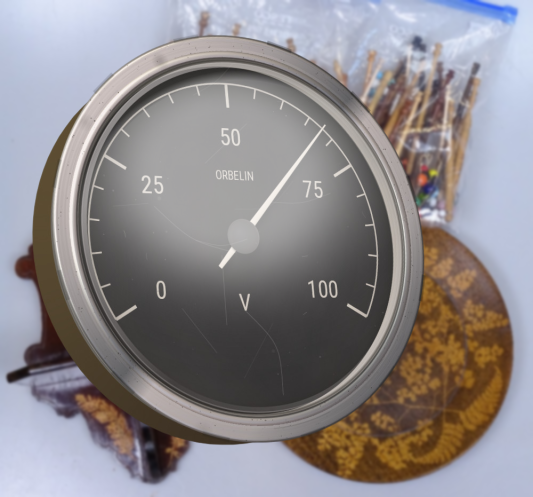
67.5,V
